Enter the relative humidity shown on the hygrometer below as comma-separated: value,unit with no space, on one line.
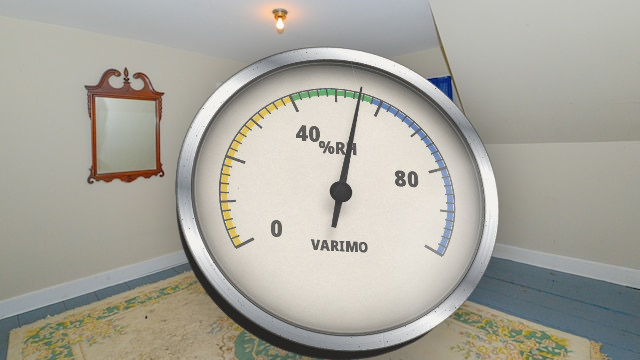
55,%
